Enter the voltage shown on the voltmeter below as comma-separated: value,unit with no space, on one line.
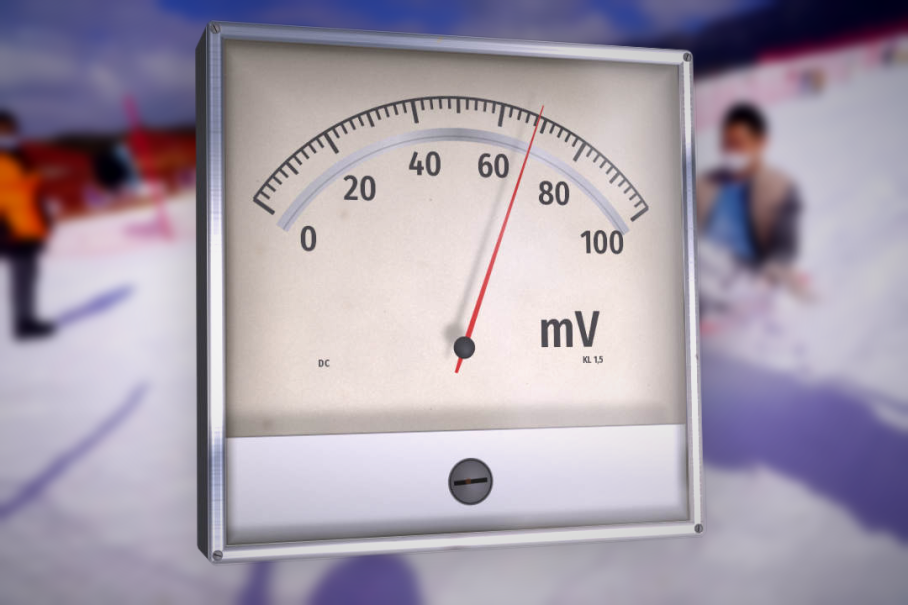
68,mV
